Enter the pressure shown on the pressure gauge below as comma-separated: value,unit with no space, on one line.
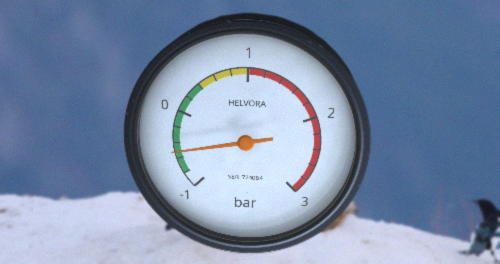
-0.5,bar
